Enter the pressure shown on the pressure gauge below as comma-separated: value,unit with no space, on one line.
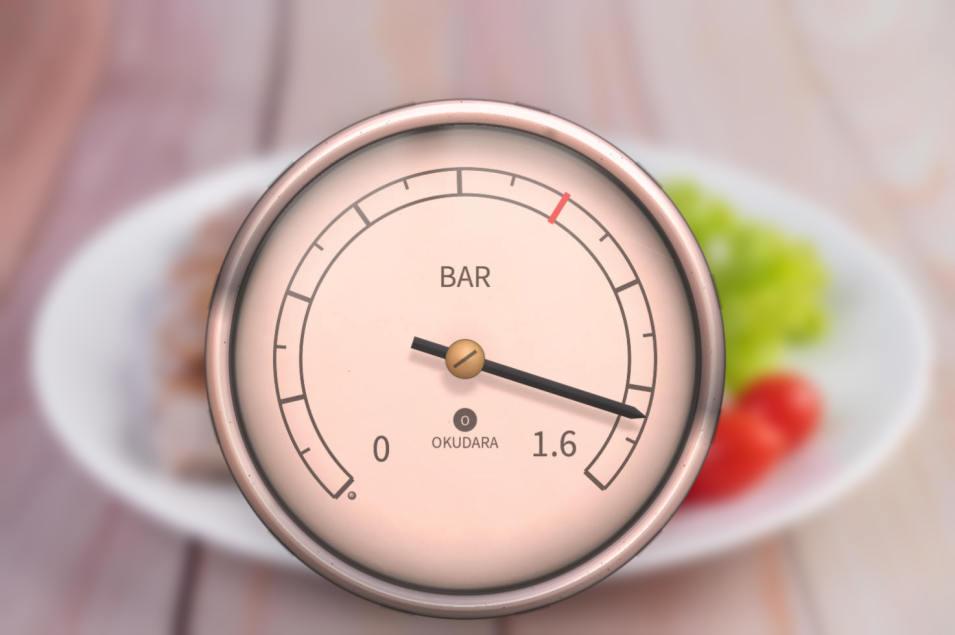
1.45,bar
